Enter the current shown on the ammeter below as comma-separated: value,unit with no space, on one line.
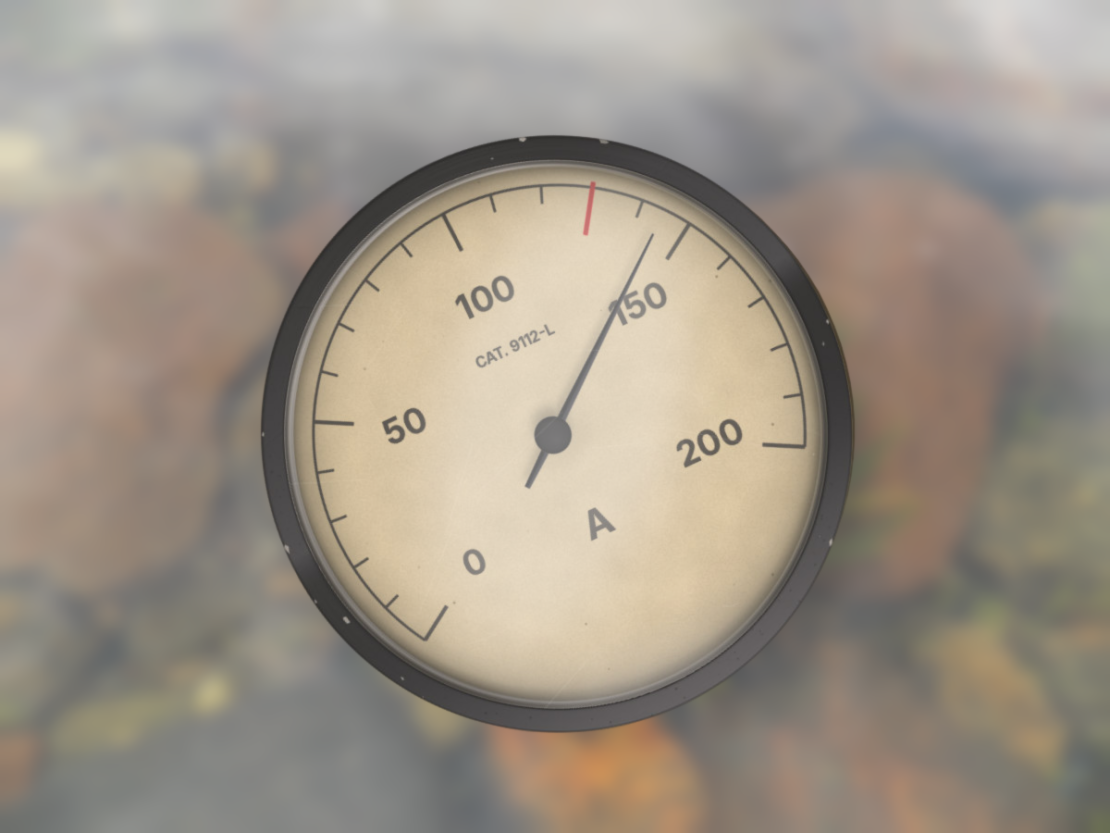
145,A
